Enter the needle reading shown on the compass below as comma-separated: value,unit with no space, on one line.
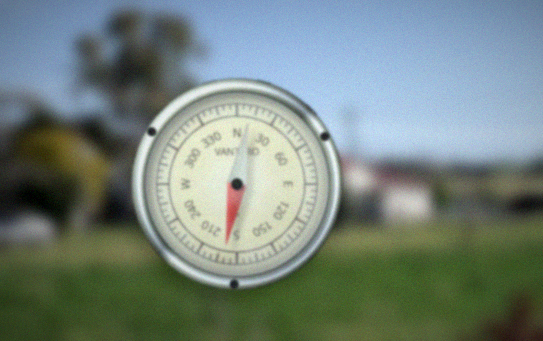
190,°
